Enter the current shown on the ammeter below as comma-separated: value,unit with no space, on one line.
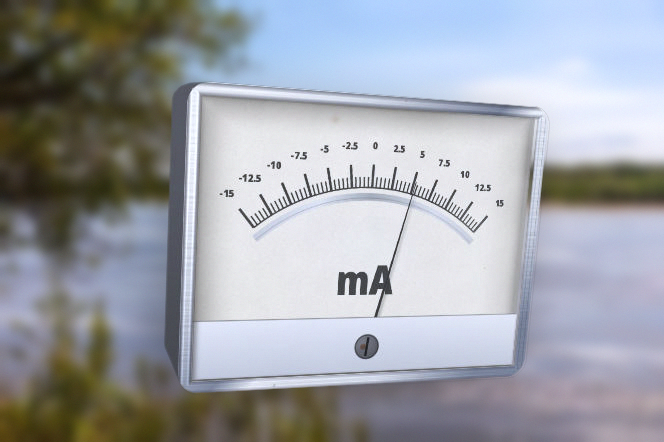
5,mA
